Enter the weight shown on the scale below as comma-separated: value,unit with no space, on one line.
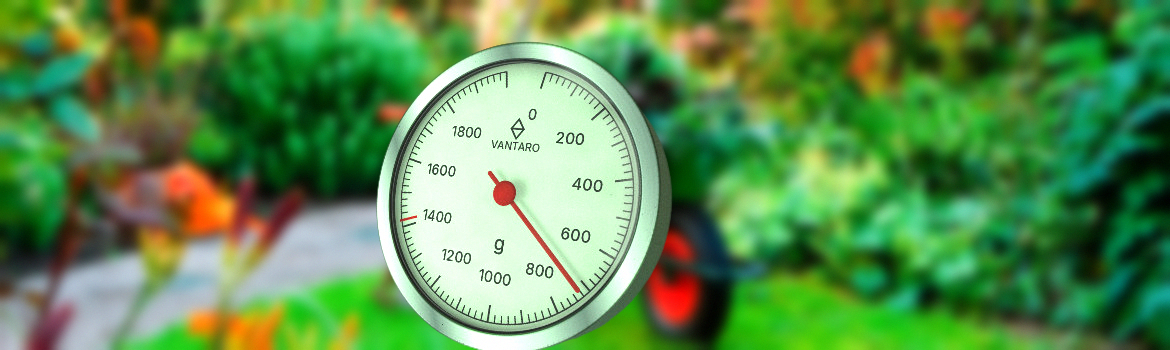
720,g
